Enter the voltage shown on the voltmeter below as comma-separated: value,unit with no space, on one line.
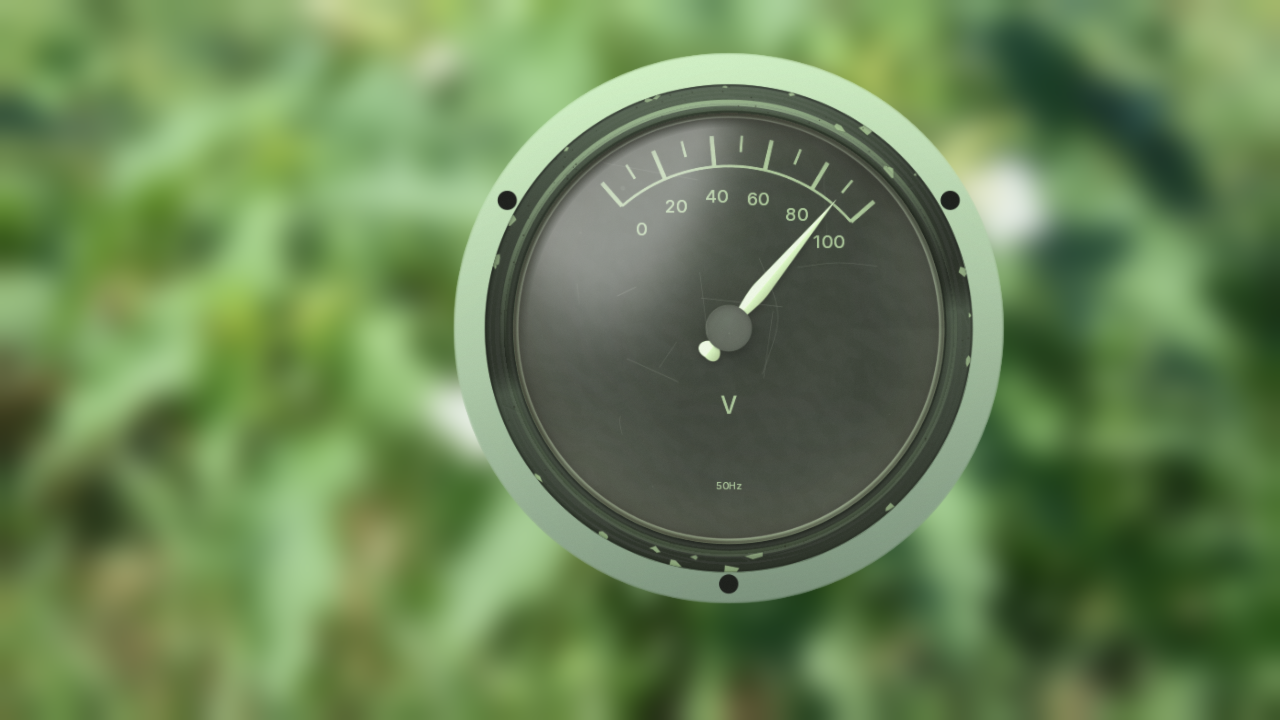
90,V
